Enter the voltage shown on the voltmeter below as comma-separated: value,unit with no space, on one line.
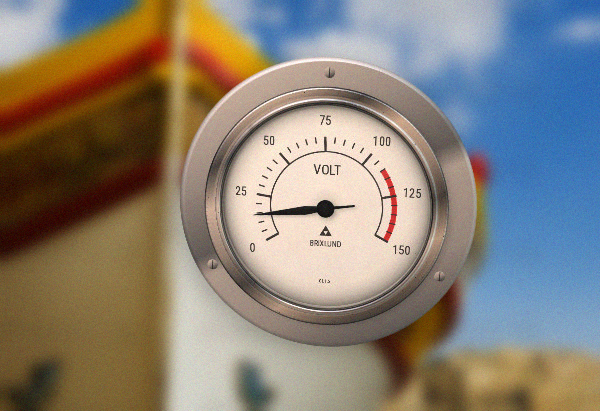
15,V
